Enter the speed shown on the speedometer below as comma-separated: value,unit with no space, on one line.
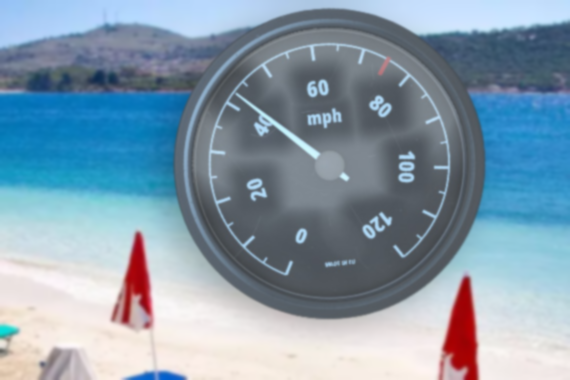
42.5,mph
